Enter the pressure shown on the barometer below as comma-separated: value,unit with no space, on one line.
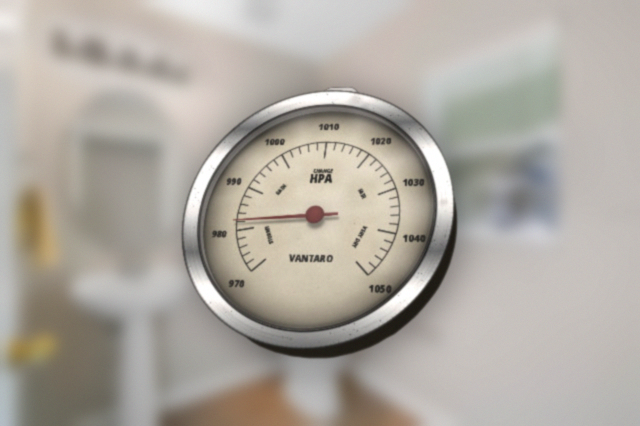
982,hPa
